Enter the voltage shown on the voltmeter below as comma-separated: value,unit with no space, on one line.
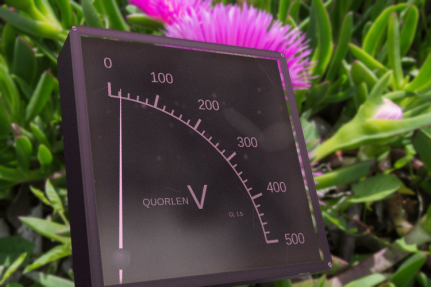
20,V
